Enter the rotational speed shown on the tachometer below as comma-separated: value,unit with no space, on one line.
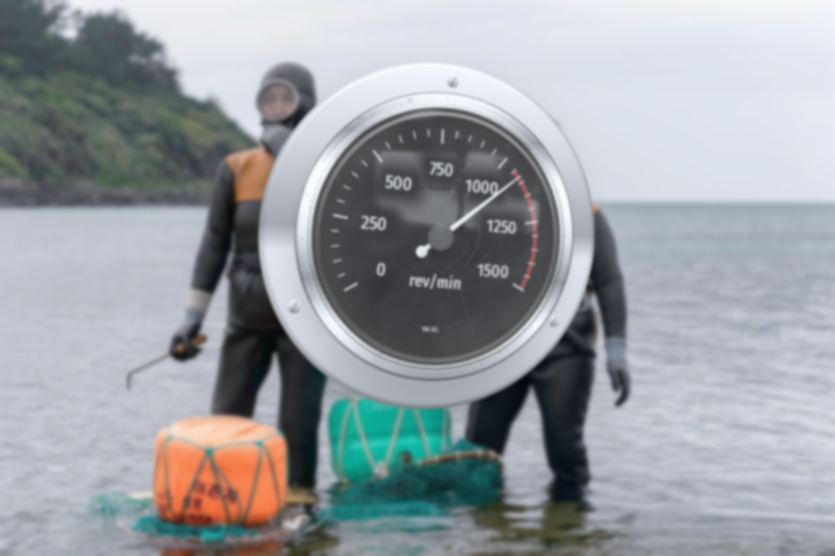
1075,rpm
